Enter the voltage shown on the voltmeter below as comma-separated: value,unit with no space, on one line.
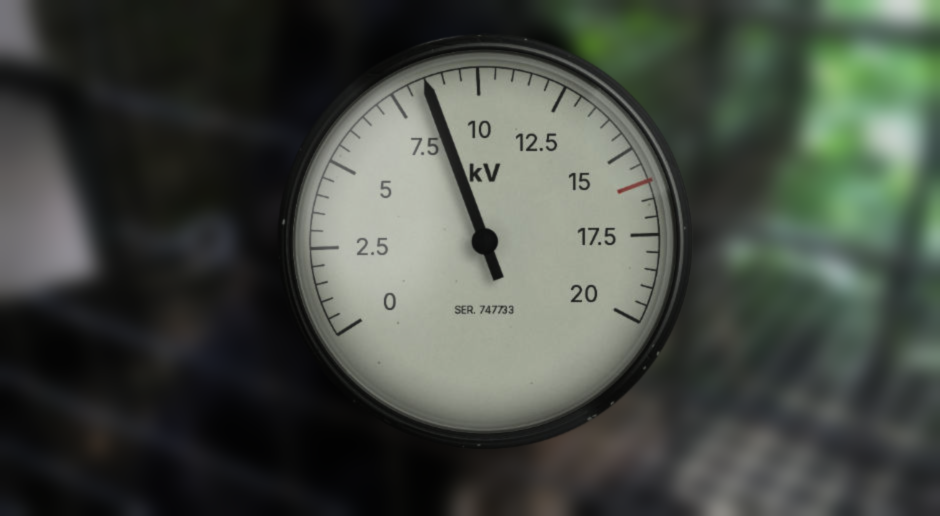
8.5,kV
